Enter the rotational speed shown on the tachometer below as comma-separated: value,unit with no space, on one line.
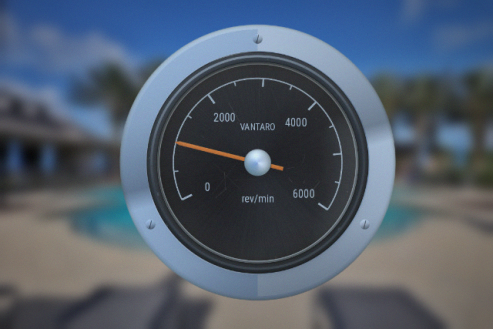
1000,rpm
